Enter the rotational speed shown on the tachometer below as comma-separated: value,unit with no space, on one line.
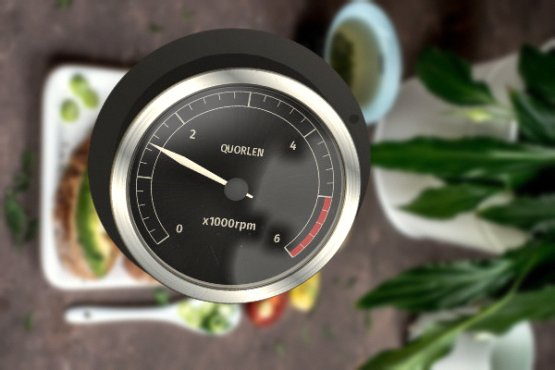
1500,rpm
